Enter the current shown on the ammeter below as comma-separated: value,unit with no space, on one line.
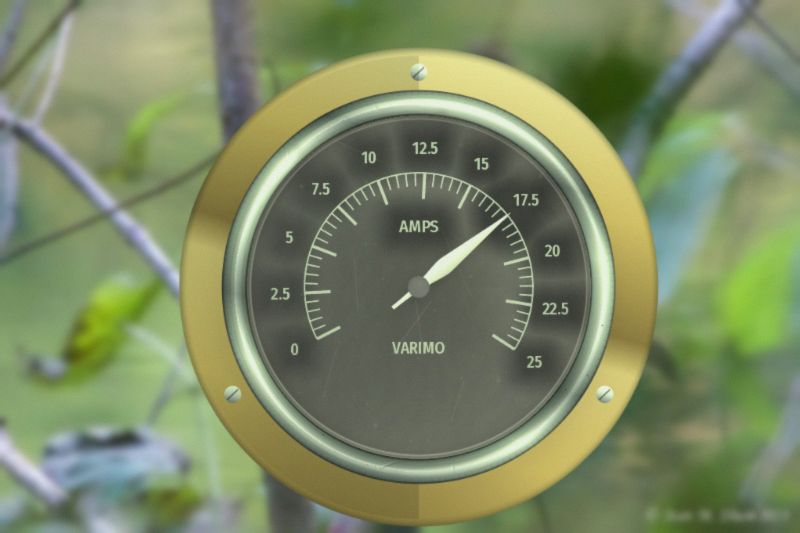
17.5,A
